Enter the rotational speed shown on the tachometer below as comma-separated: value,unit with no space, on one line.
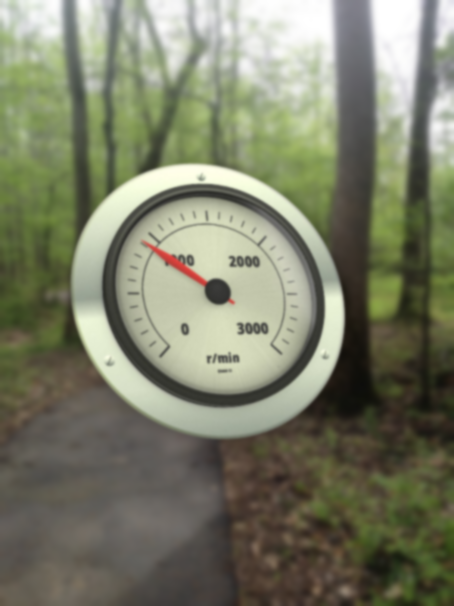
900,rpm
